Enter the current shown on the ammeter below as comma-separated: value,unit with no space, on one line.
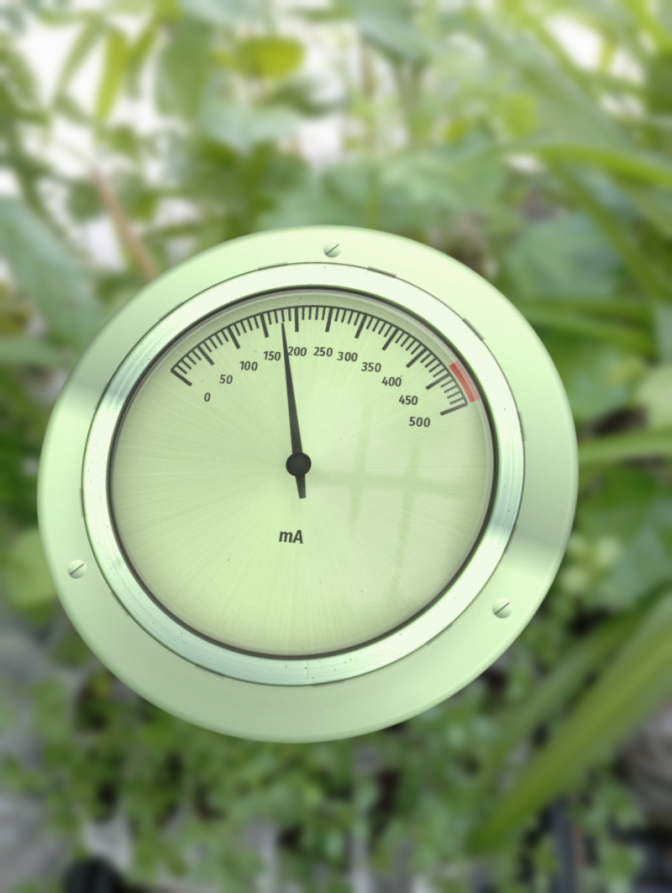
180,mA
